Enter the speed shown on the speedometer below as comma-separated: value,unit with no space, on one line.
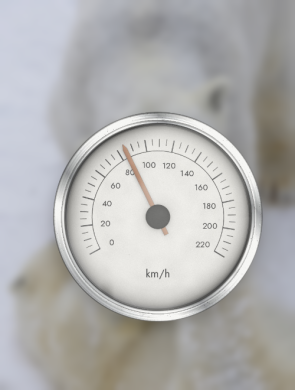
85,km/h
